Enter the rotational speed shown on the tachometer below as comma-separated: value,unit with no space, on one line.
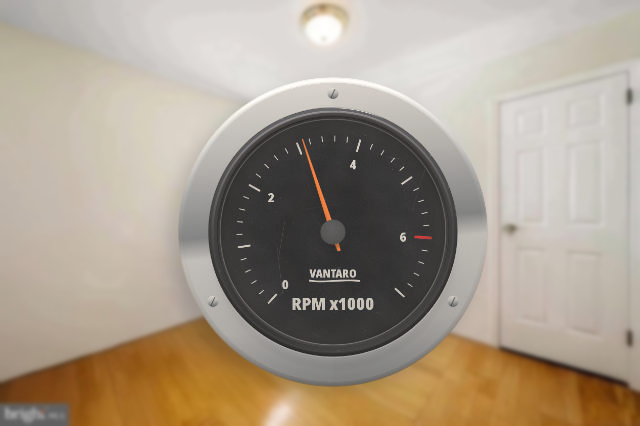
3100,rpm
